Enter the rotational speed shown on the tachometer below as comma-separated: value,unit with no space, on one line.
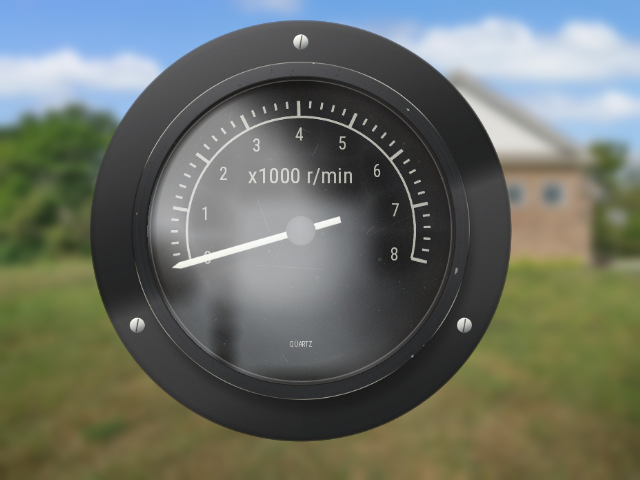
0,rpm
